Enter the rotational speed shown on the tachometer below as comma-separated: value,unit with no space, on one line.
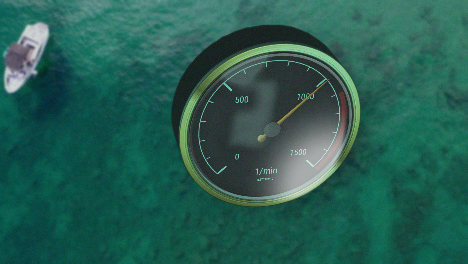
1000,rpm
